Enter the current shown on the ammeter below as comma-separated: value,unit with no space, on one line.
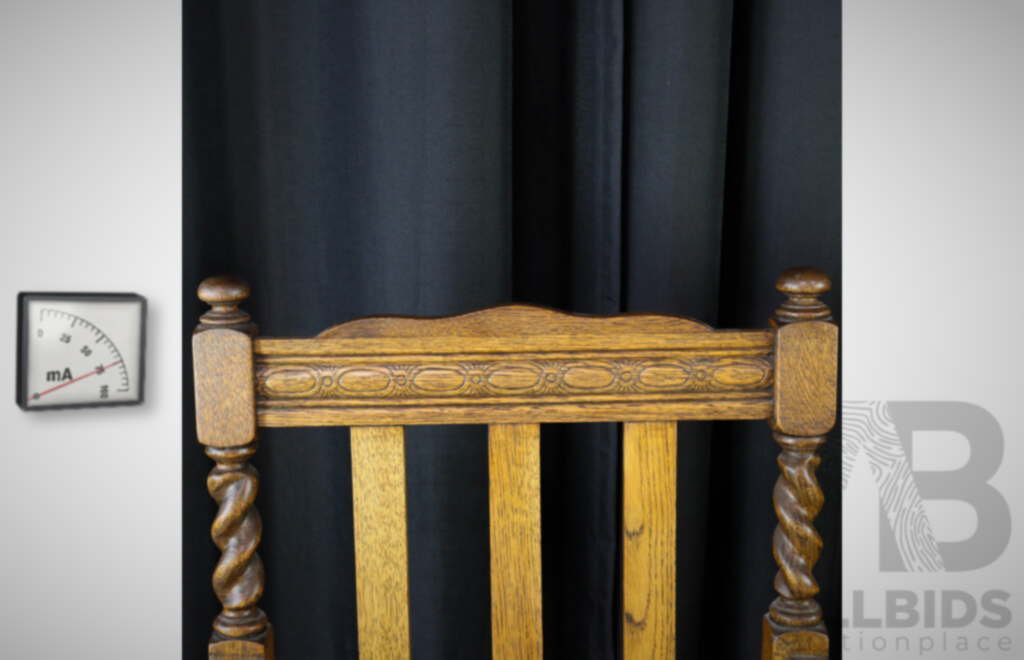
75,mA
